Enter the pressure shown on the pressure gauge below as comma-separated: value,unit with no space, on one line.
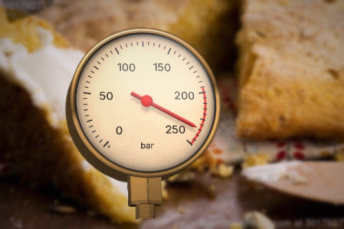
235,bar
